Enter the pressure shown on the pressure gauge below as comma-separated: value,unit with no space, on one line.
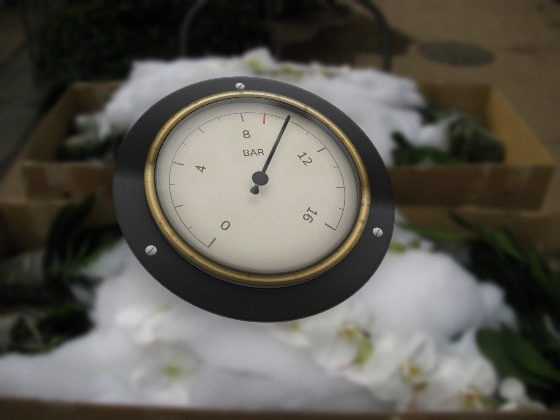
10,bar
